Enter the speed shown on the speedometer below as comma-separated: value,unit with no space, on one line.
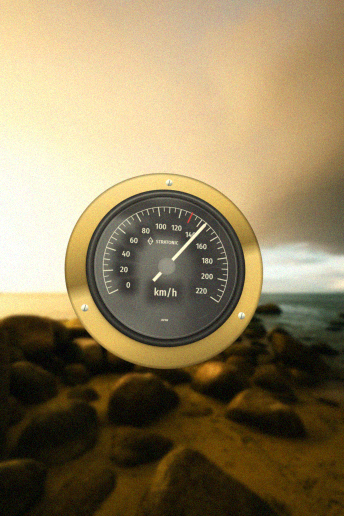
145,km/h
